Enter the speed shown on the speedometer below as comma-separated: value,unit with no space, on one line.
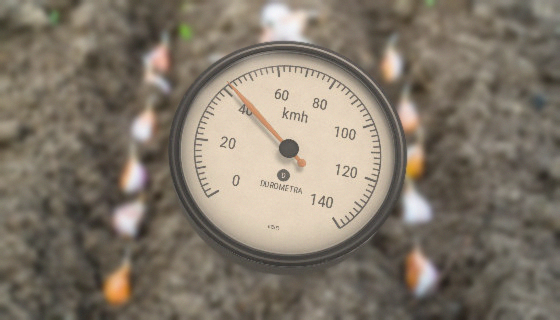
42,km/h
